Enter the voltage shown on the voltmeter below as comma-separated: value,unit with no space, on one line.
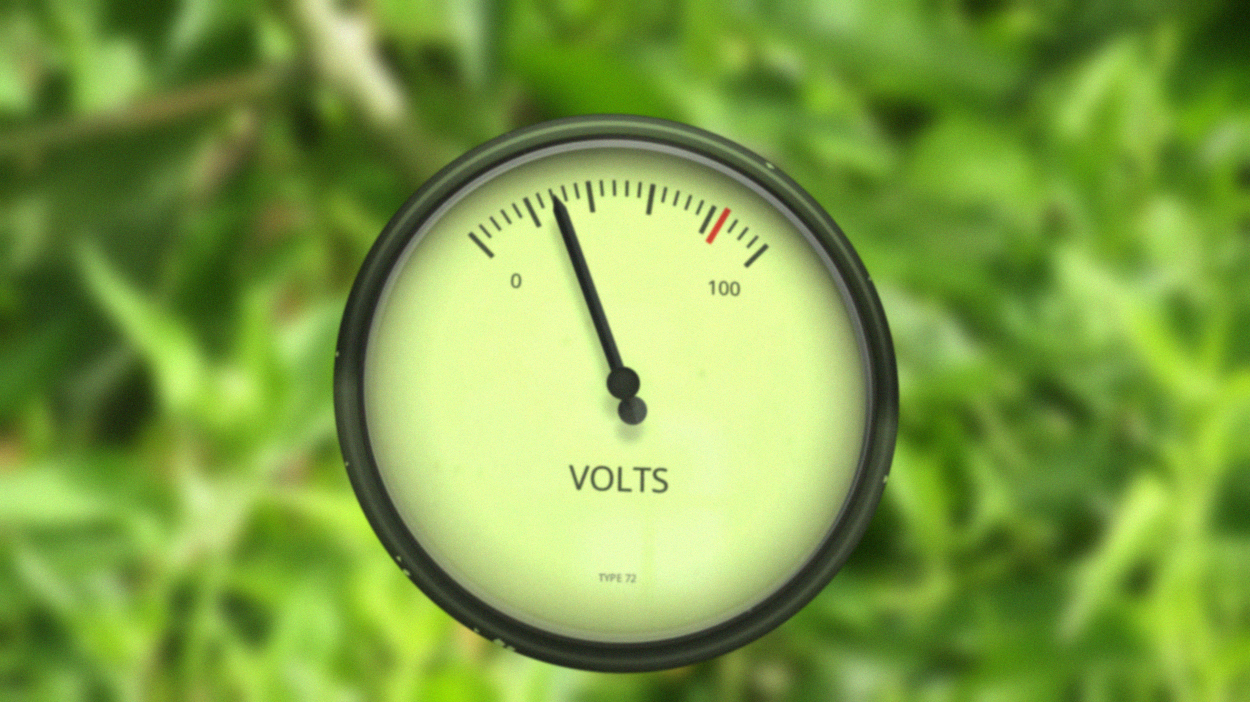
28,V
